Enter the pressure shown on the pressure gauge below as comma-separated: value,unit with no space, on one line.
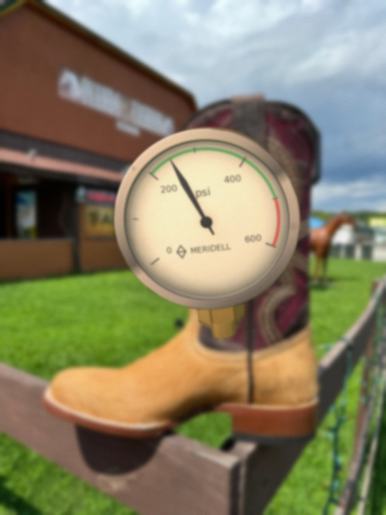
250,psi
